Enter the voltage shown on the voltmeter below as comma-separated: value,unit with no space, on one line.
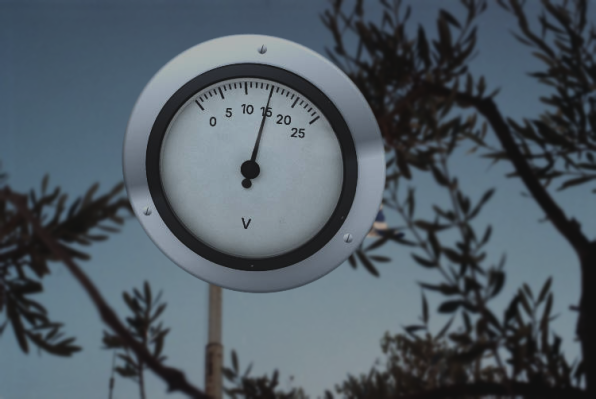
15,V
